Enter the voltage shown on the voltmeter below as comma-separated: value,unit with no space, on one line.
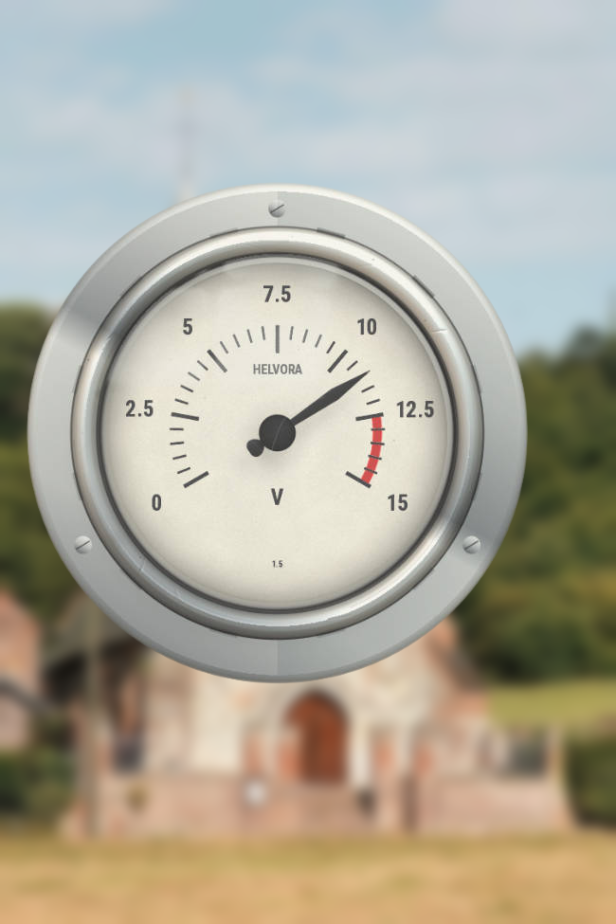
11,V
